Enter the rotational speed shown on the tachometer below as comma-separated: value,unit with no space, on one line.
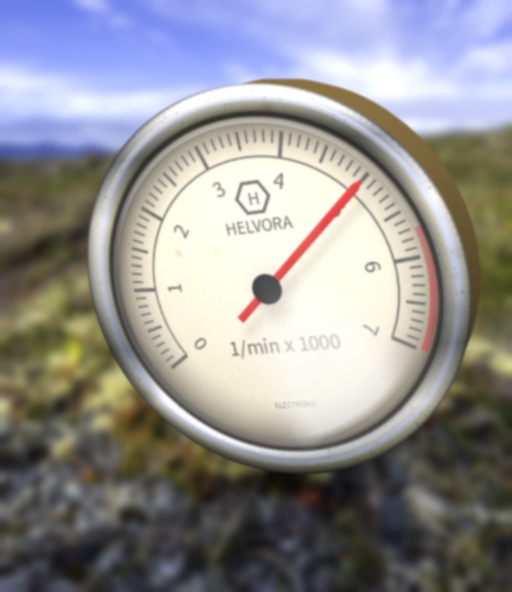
5000,rpm
